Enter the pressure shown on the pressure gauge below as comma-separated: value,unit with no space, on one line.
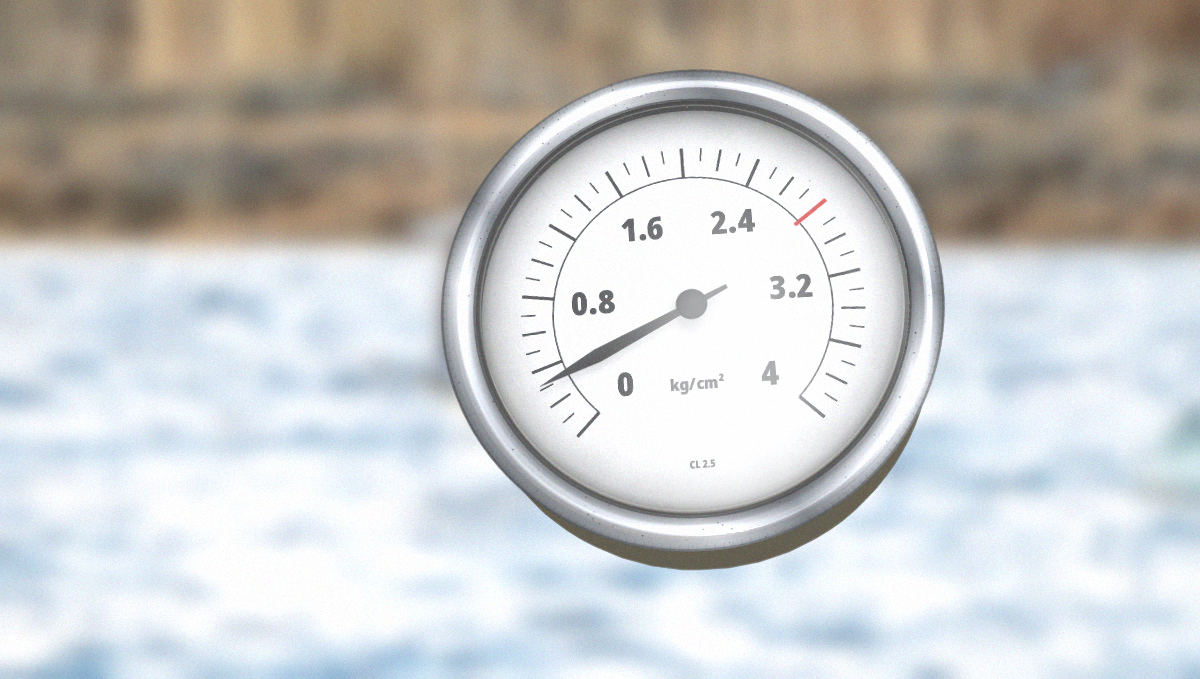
0.3,kg/cm²
